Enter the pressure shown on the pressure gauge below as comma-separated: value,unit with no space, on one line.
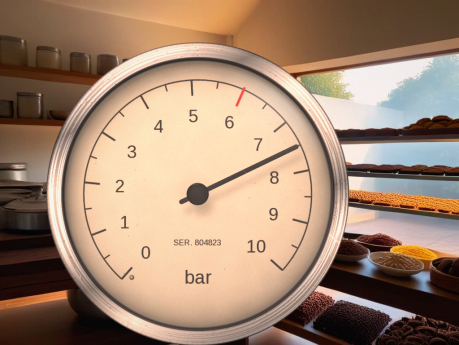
7.5,bar
